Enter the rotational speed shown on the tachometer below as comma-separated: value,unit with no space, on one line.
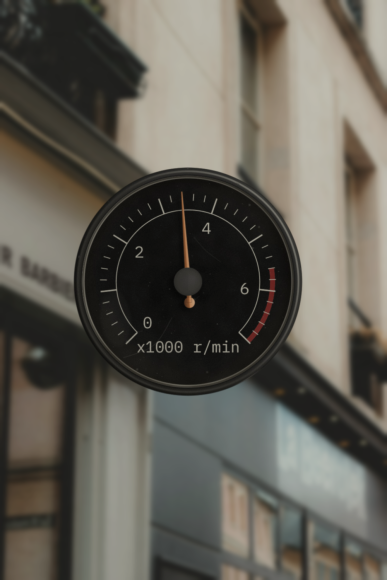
3400,rpm
